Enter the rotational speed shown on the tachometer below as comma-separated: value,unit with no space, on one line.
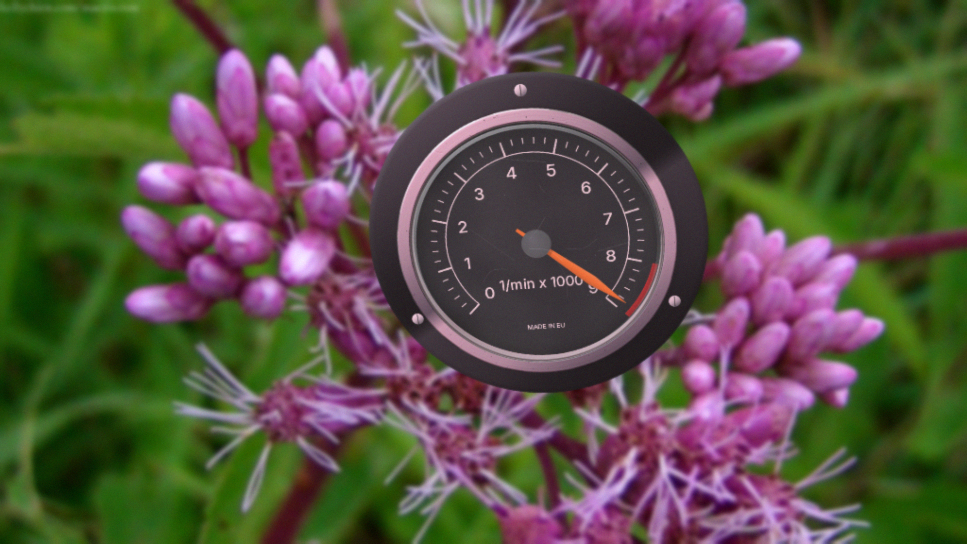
8800,rpm
